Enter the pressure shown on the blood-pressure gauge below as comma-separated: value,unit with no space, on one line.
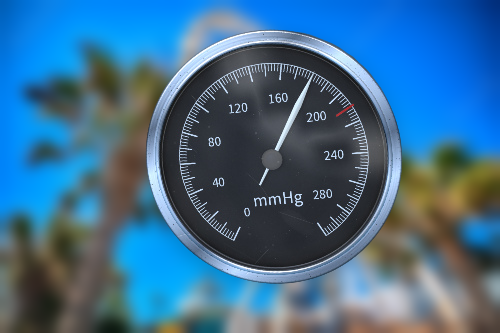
180,mmHg
